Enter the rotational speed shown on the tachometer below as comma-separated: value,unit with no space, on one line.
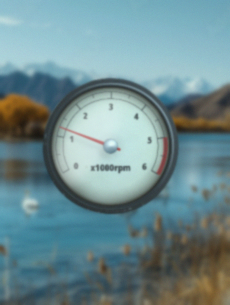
1250,rpm
